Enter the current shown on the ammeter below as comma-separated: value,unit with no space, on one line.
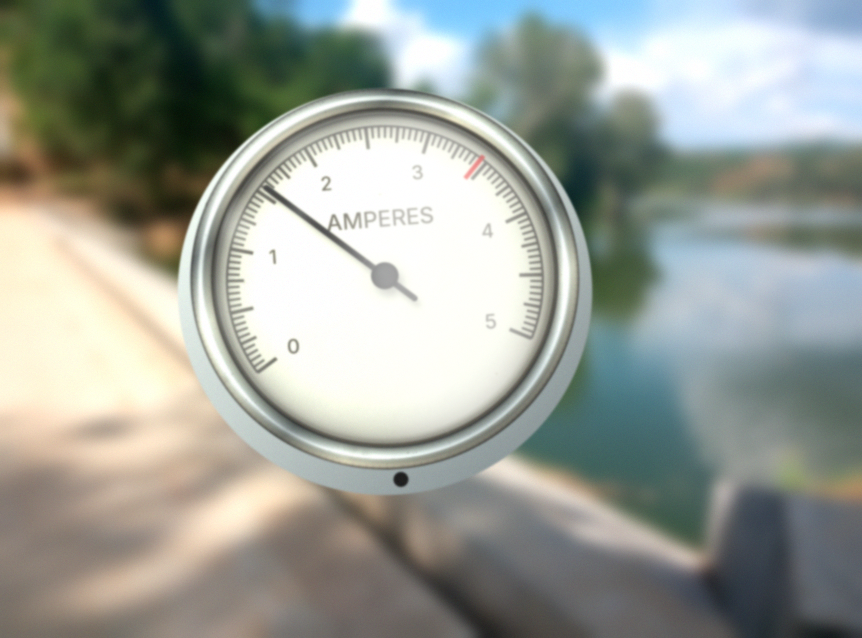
1.55,A
